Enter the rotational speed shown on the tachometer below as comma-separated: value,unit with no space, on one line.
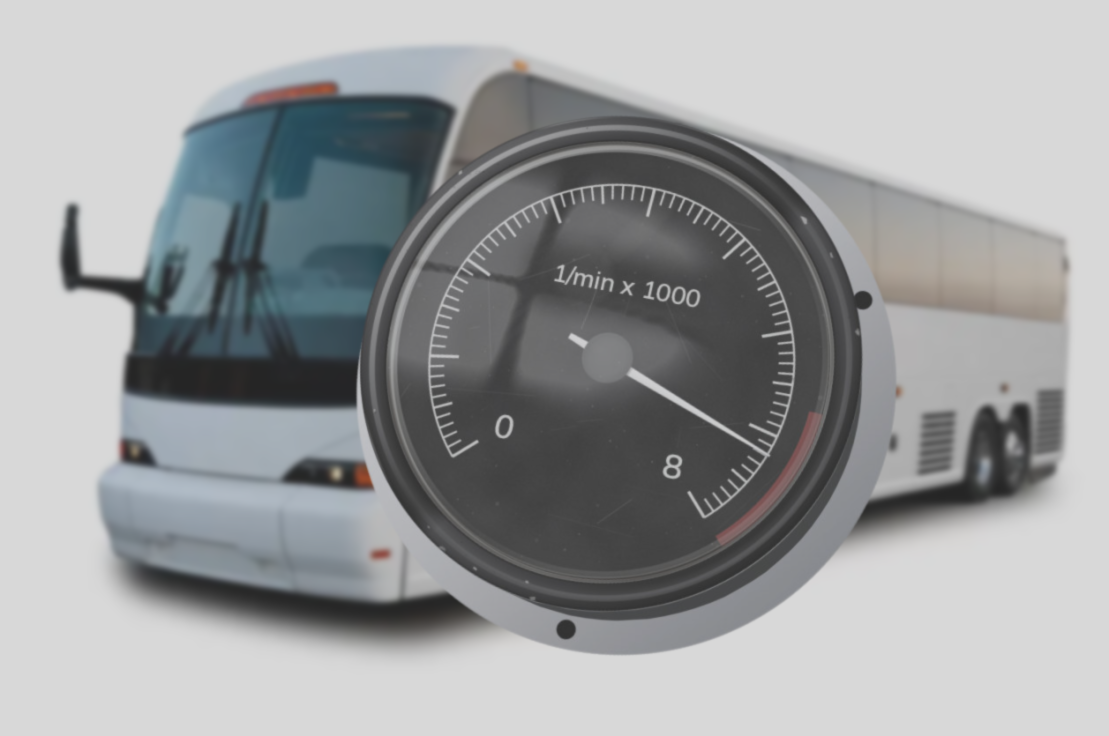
7200,rpm
